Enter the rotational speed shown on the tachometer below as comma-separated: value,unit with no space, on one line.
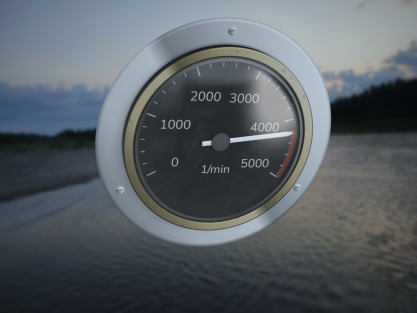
4200,rpm
